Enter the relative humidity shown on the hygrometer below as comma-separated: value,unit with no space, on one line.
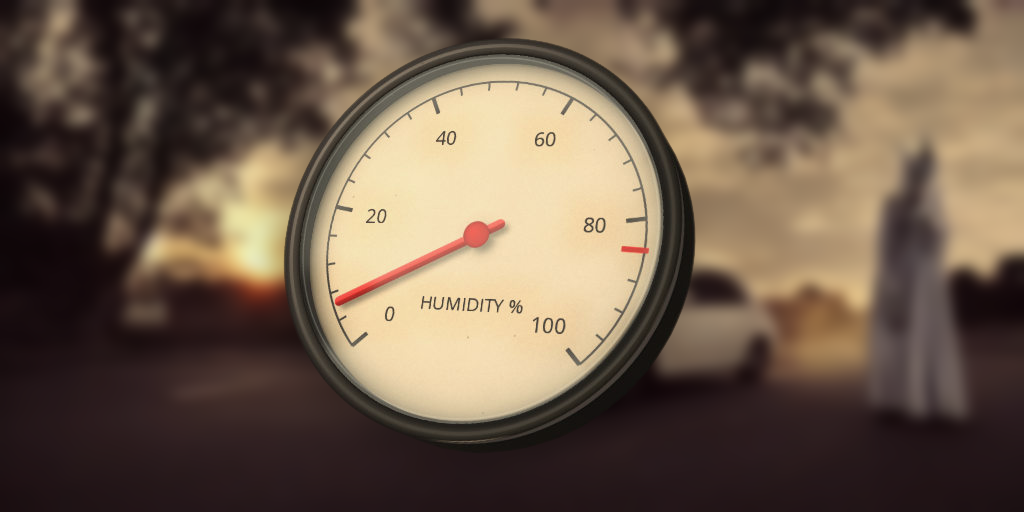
6,%
